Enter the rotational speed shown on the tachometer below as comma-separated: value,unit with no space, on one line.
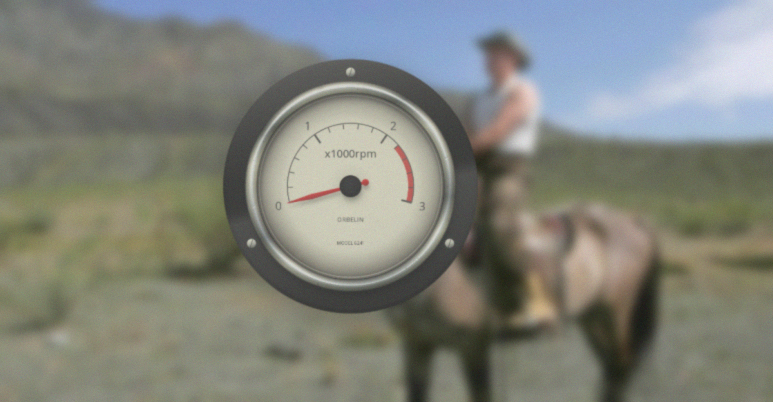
0,rpm
